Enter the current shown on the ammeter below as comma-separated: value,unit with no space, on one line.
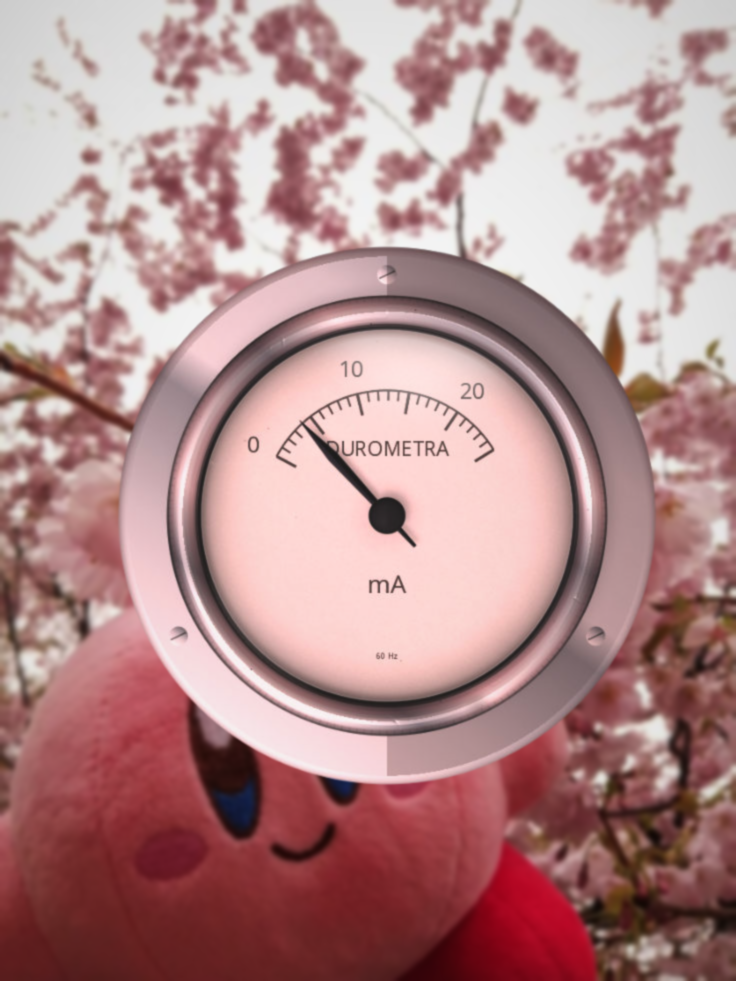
4,mA
